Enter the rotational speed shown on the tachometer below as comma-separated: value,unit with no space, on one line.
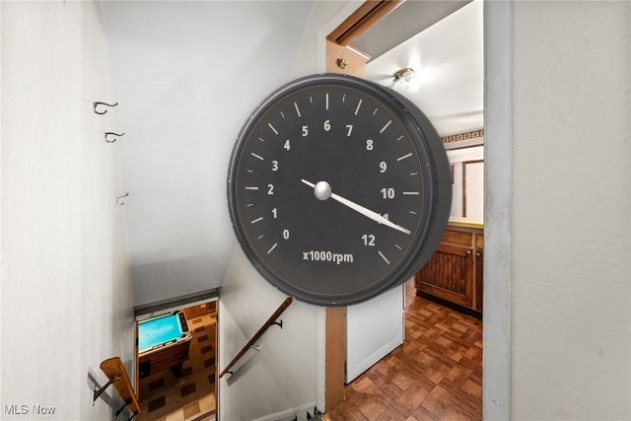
11000,rpm
